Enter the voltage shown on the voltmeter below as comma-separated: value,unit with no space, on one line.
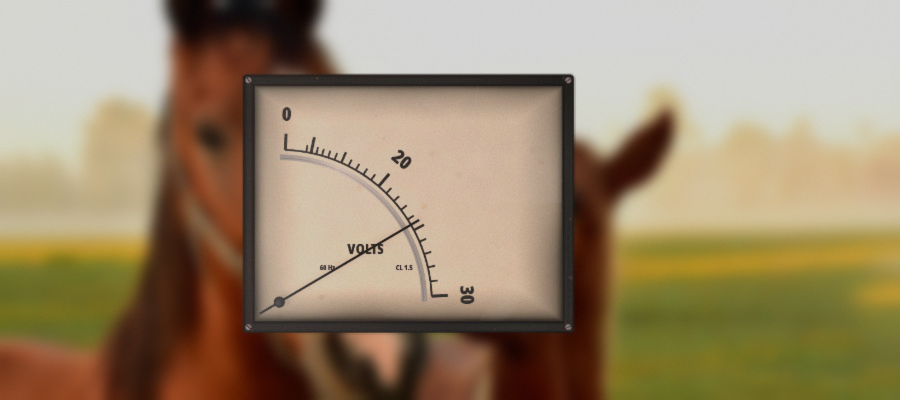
24.5,V
